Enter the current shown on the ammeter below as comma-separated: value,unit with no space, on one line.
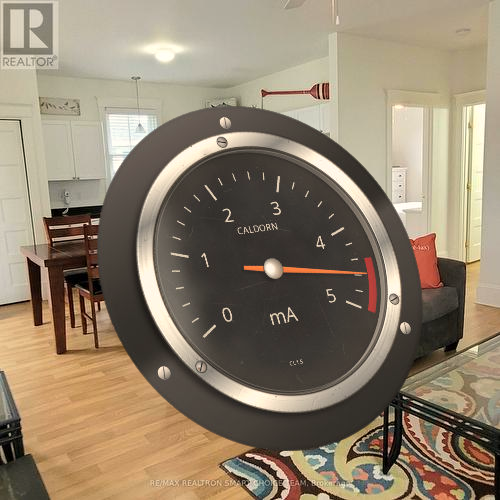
4.6,mA
